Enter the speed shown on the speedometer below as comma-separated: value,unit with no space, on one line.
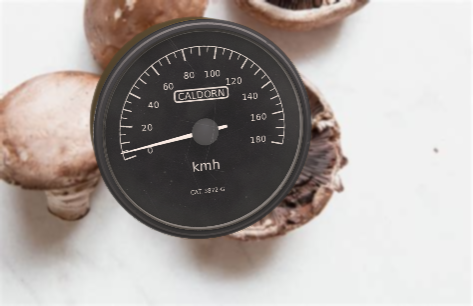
5,km/h
